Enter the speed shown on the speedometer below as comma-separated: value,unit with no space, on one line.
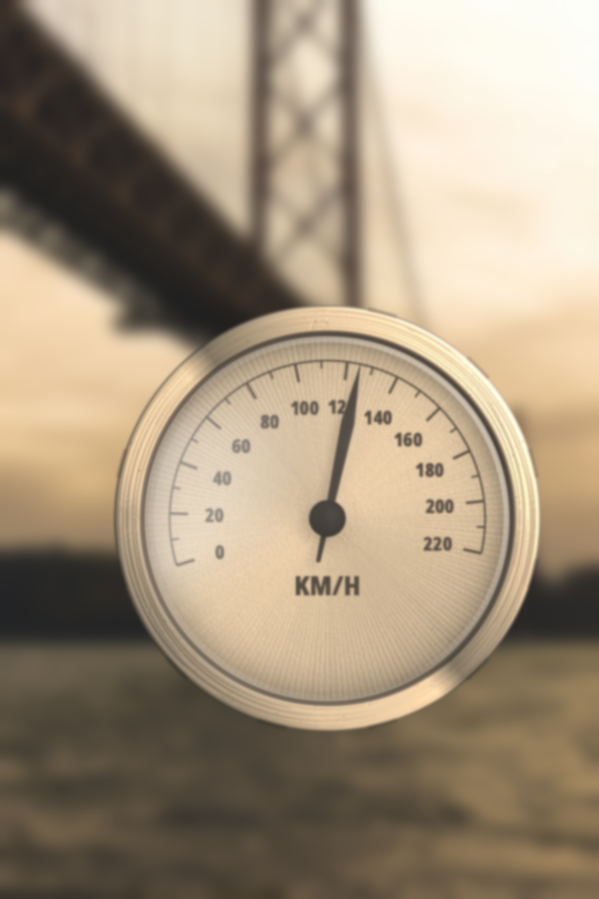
125,km/h
